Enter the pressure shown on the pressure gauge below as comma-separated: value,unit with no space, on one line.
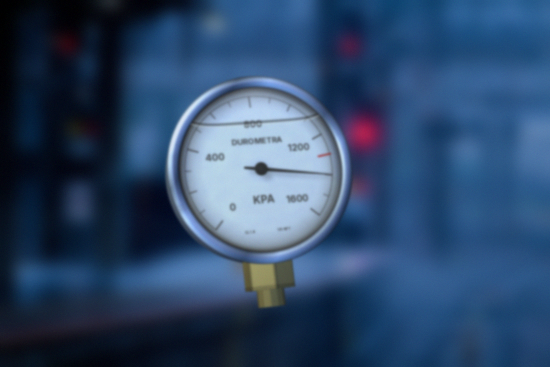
1400,kPa
